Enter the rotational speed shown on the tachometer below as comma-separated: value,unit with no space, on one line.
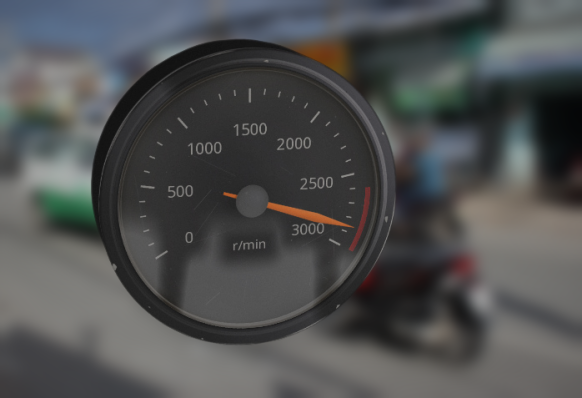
2850,rpm
